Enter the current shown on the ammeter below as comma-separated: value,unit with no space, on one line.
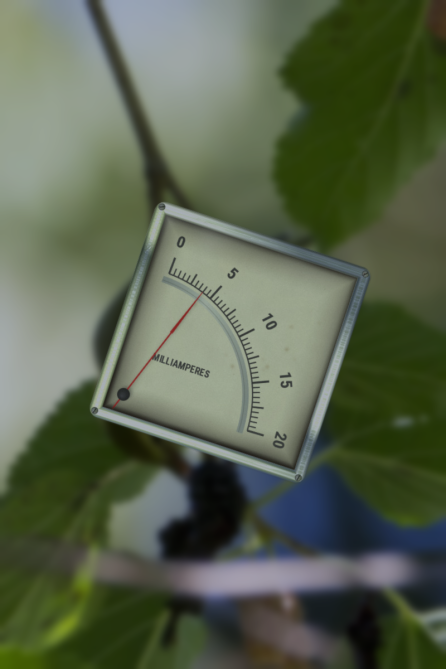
4,mA
